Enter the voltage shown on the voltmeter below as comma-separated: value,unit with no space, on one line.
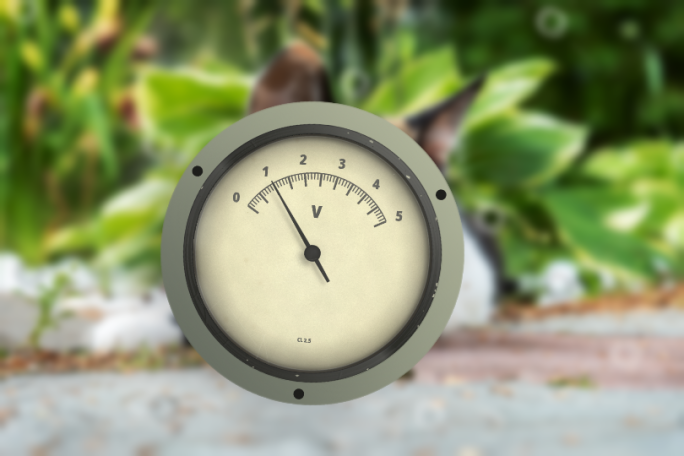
1,V
